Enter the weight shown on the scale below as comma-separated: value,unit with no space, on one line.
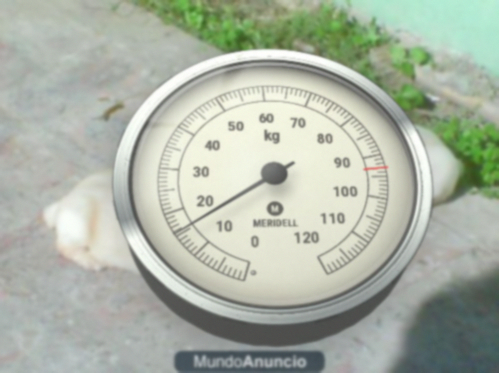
15,kg
